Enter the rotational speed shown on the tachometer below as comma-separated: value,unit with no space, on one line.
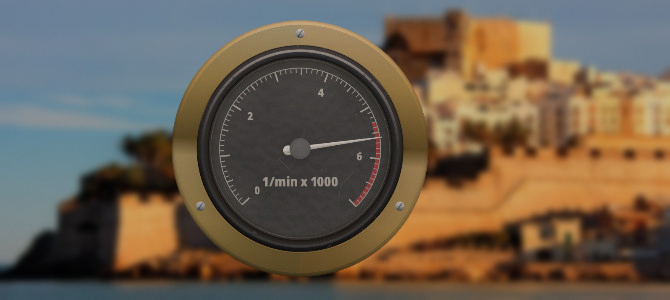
5600,rpm
